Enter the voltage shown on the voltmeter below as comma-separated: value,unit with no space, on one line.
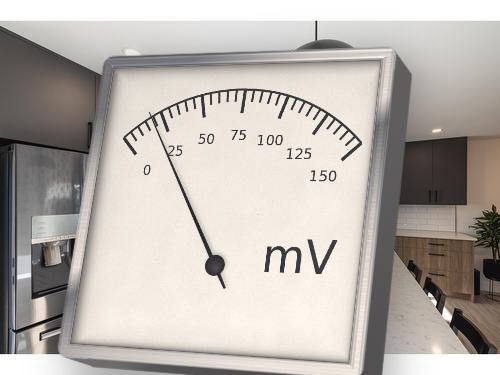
20,mV
